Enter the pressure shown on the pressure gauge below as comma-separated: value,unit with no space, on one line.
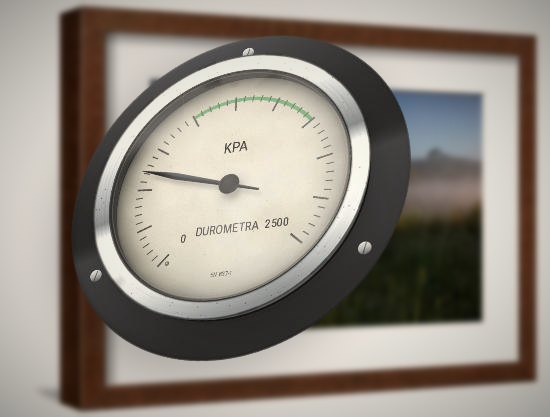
600,kPa
